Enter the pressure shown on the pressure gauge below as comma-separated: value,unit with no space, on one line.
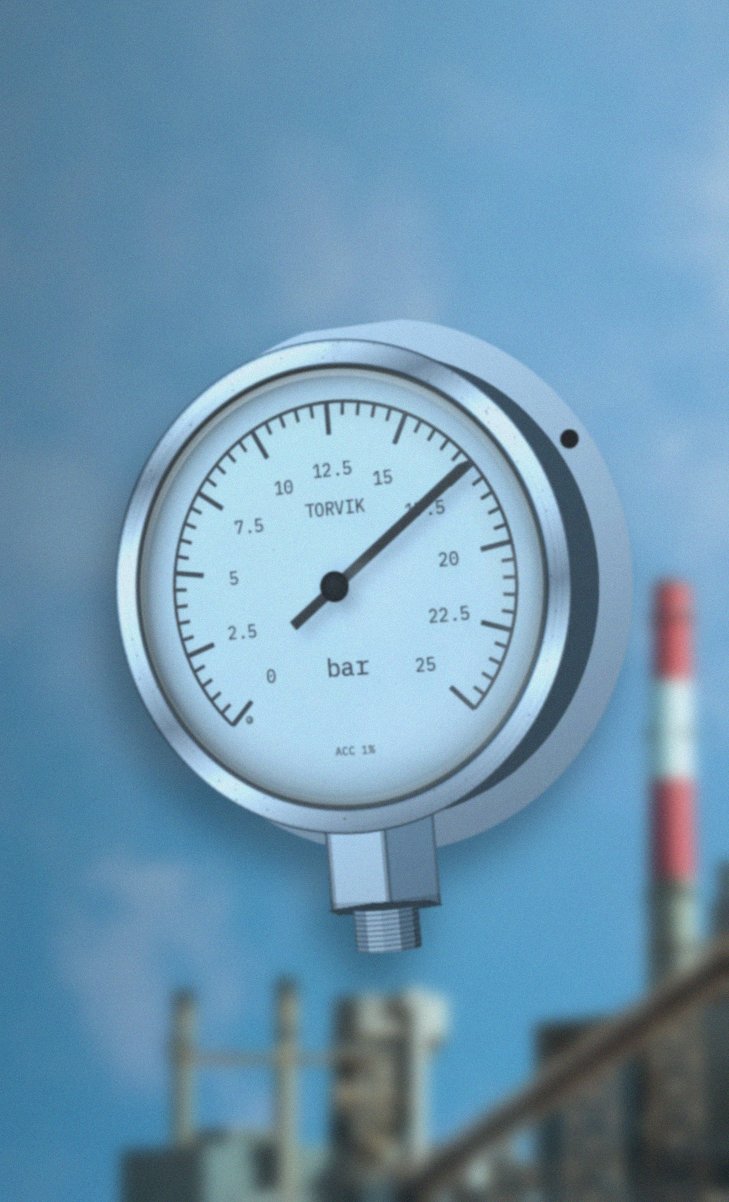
17.5,bar
